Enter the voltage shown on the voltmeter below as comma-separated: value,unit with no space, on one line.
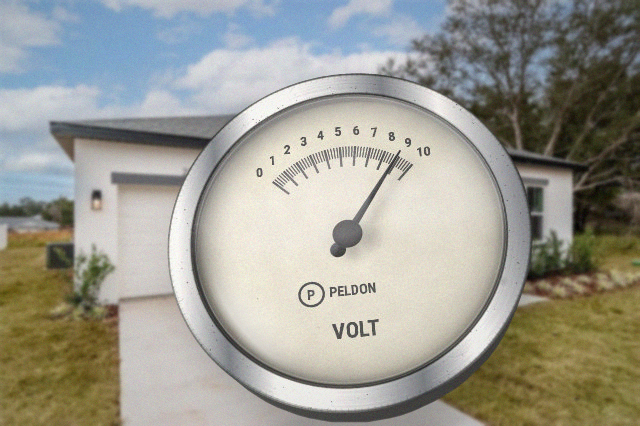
9,V
